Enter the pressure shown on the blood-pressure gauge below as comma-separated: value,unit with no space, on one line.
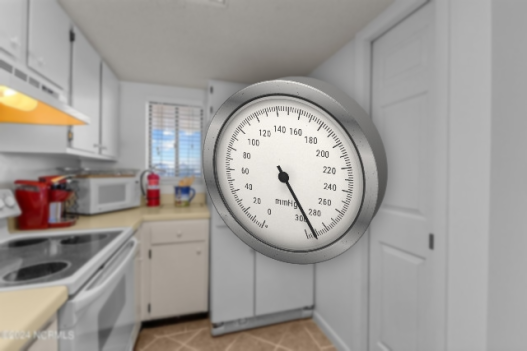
290,mmHg
